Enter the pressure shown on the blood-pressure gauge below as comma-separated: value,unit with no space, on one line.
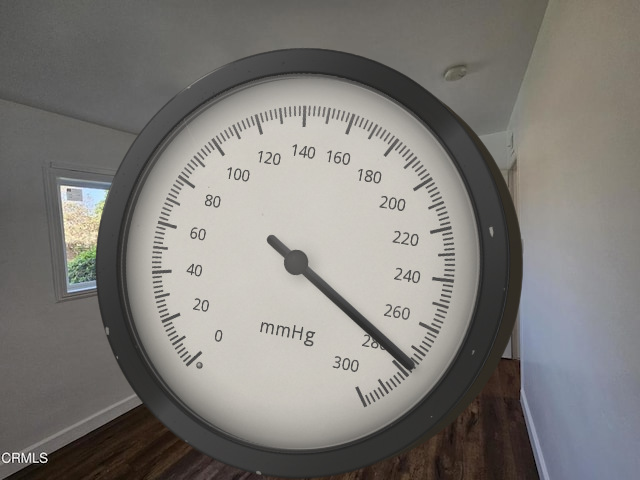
276,mmHg
